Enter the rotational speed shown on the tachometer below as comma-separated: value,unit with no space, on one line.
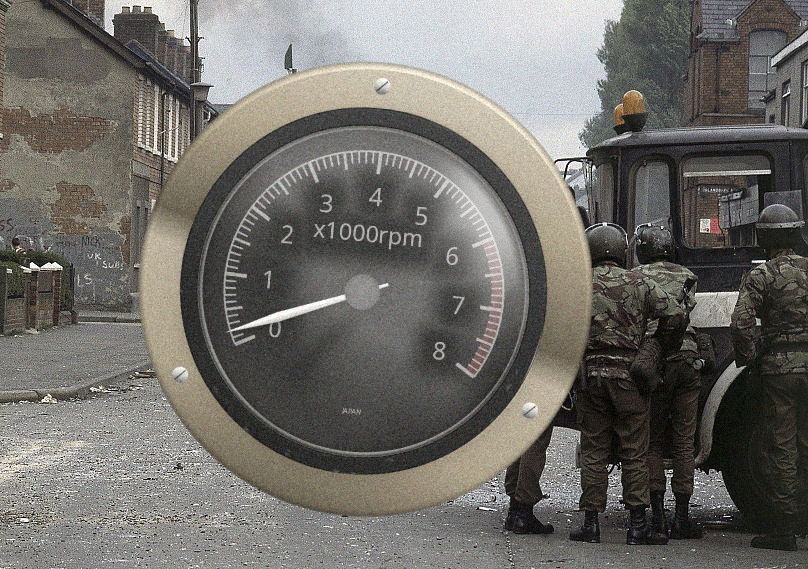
200,rpm
